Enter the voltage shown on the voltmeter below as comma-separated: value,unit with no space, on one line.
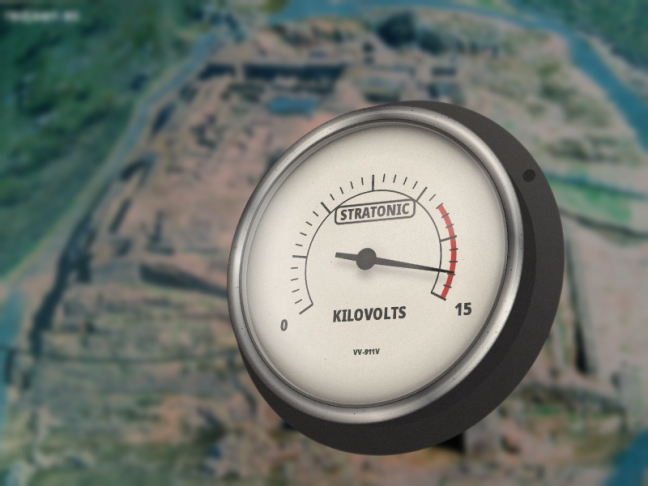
14,kV
